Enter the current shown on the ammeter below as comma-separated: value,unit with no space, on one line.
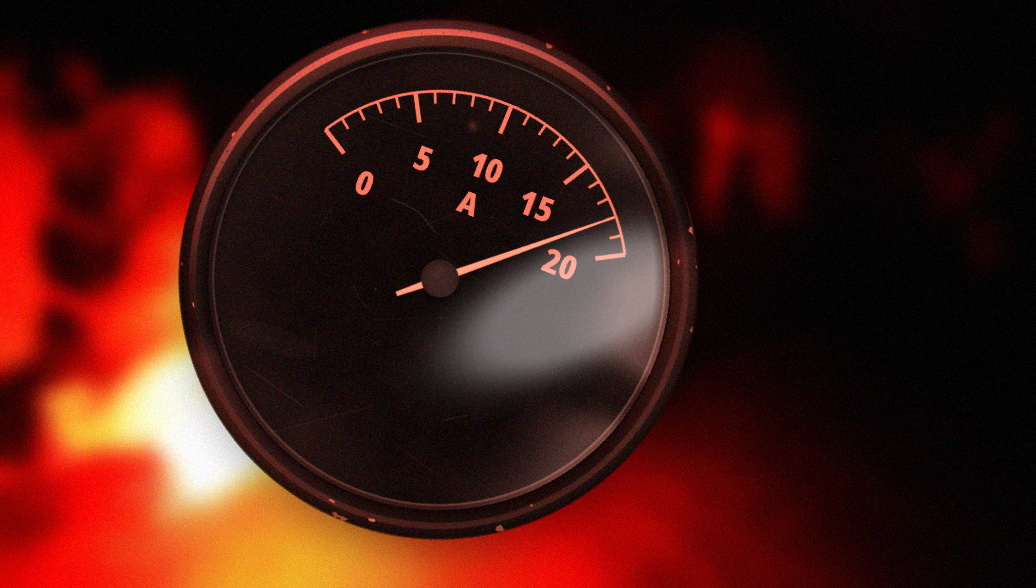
18,A
